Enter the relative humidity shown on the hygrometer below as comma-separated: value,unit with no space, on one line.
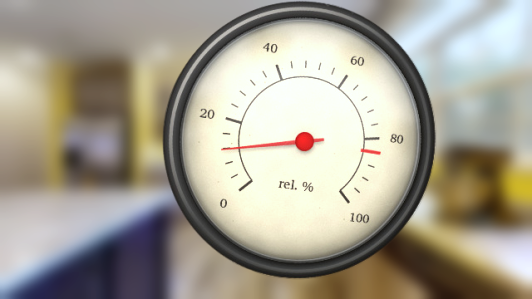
12,%
